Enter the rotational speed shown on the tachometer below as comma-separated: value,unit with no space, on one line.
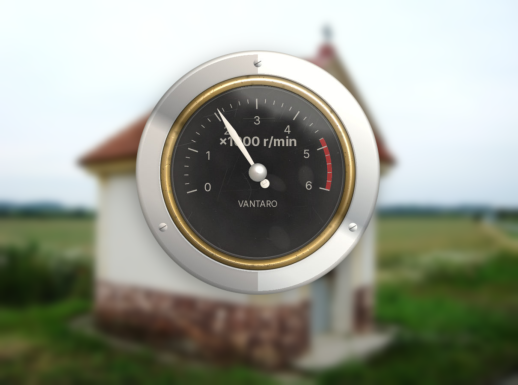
2100,rpm
